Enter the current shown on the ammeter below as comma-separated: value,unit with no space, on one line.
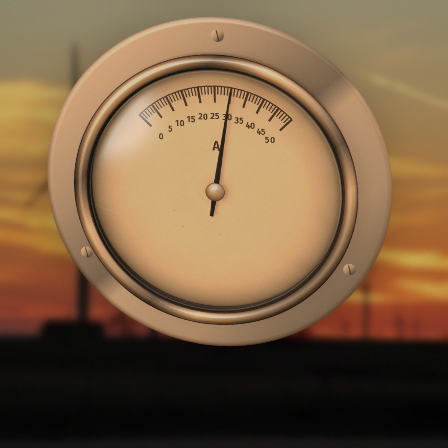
30,A
